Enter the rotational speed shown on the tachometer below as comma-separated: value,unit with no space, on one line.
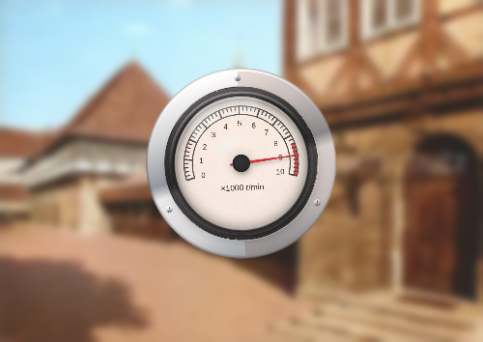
9000,rpm
